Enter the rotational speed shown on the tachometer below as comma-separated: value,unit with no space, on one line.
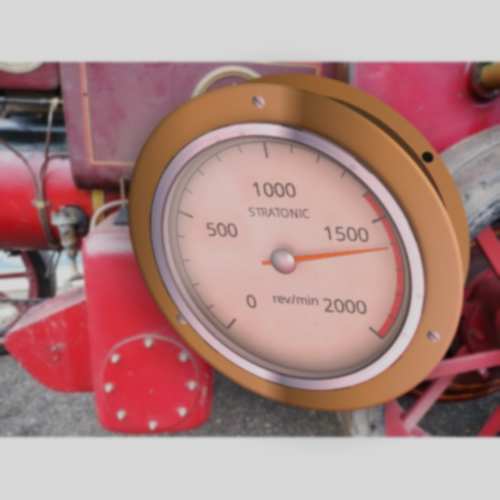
1600,rpm
